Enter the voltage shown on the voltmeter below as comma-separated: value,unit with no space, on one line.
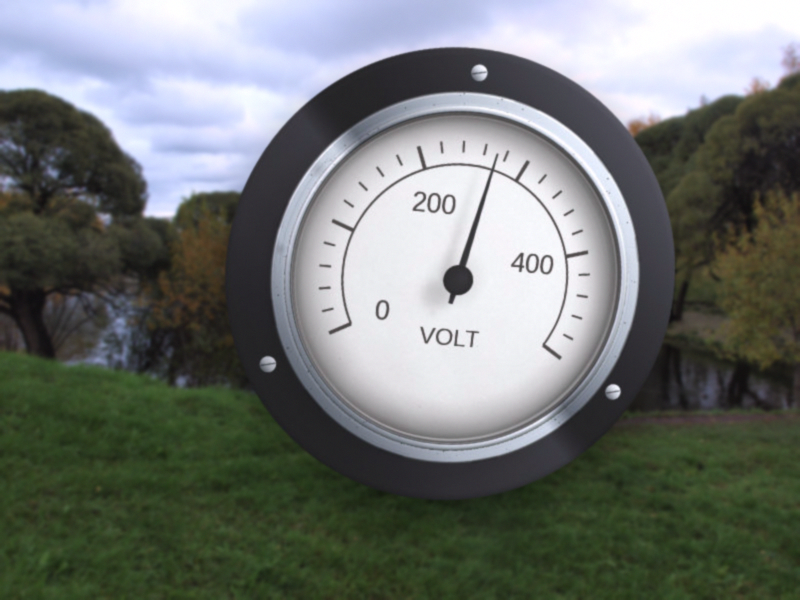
270,V
